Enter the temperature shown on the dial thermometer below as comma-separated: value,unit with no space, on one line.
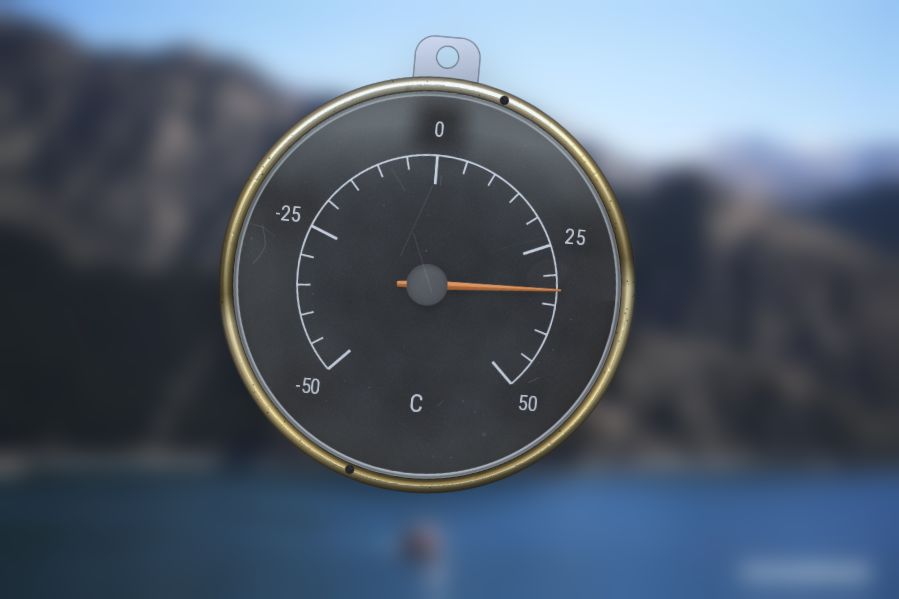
32.5,°C
